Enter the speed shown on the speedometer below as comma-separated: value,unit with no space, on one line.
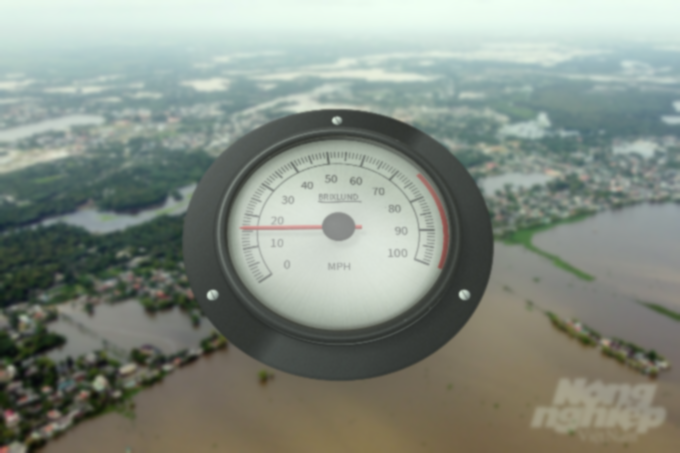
15,mph
